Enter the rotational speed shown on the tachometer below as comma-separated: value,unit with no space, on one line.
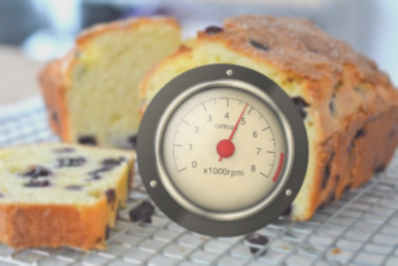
4750,rpm
